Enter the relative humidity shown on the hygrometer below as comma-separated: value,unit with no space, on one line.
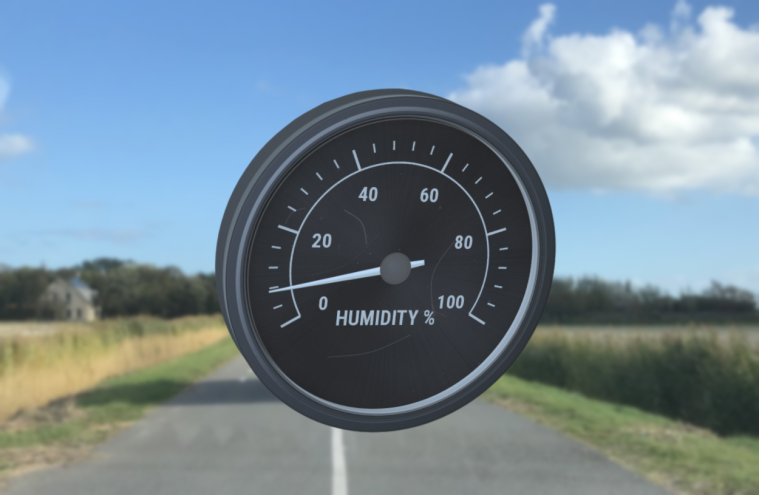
8,%
